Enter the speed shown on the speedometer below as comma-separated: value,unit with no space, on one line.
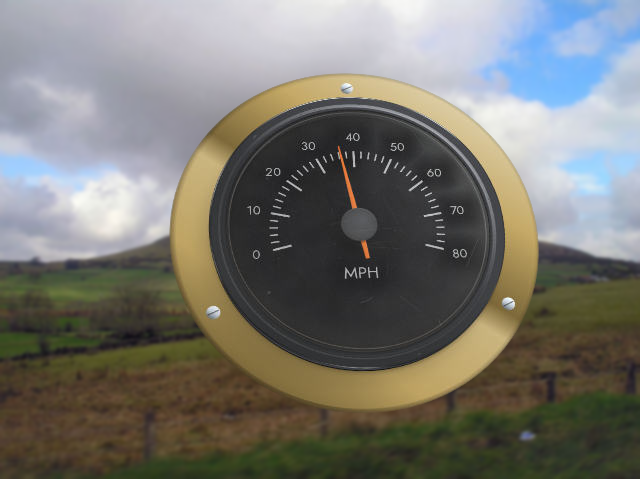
36,mph
